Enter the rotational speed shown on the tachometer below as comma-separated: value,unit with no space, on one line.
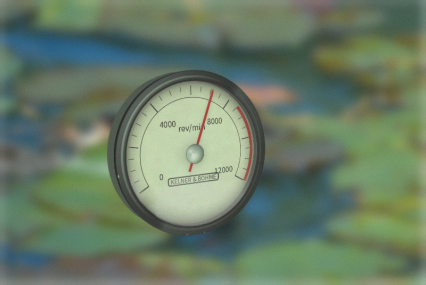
7000,rpm
